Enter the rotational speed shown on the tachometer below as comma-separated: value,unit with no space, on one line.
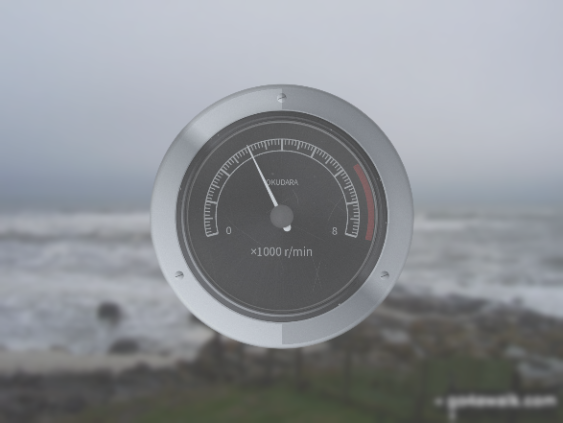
3000,rpm
